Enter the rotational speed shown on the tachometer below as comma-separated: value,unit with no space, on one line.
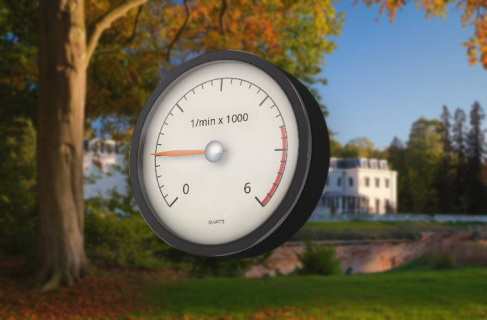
1000,rpm
